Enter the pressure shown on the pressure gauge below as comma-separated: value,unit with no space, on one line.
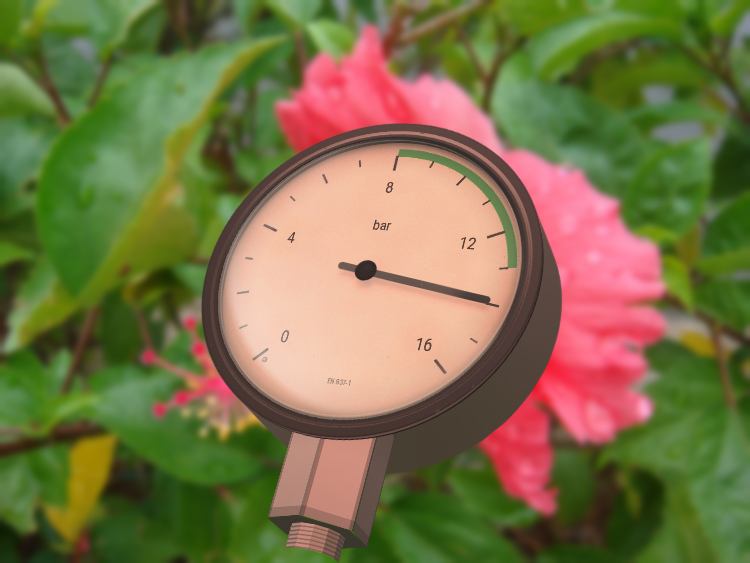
14,bar
